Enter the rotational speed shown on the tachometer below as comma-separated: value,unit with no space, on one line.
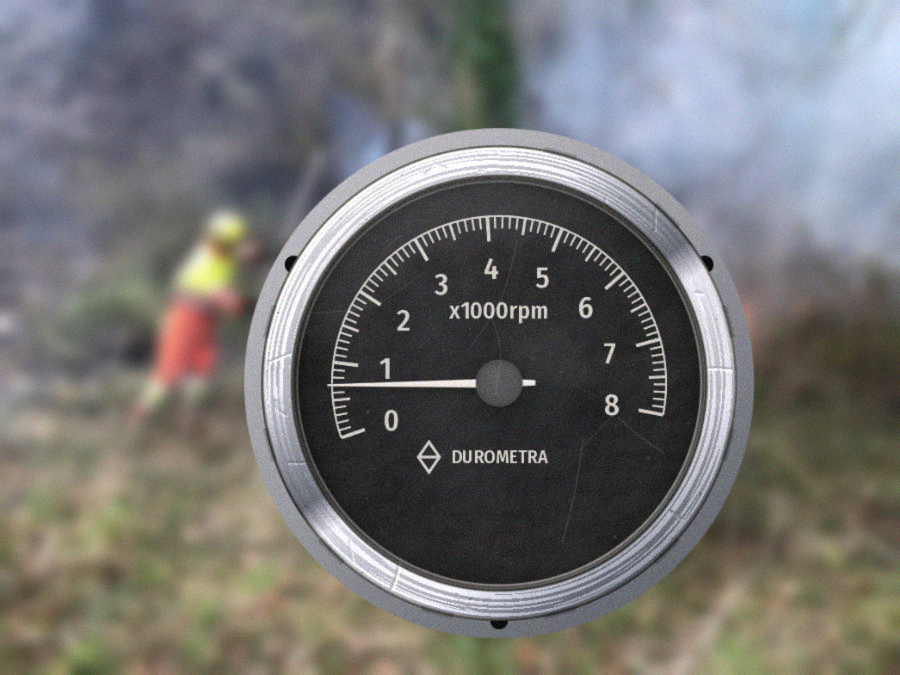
700,rpm
